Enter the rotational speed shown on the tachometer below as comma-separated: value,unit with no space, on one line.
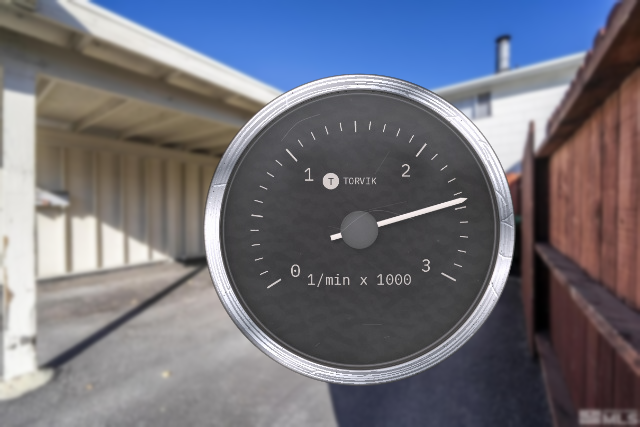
2450,rpm
